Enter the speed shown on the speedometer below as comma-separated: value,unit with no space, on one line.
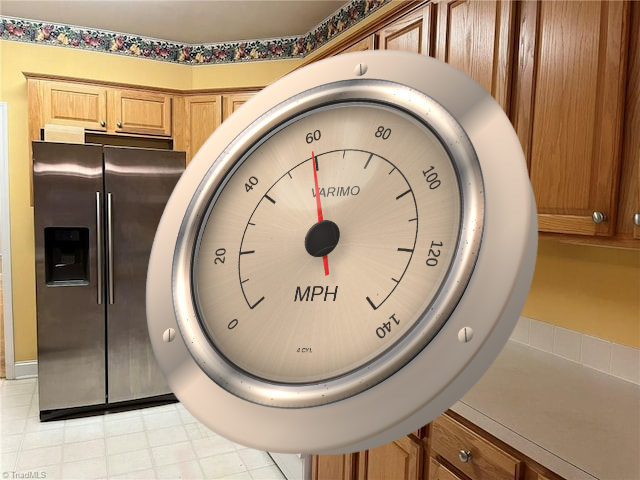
60,mph
